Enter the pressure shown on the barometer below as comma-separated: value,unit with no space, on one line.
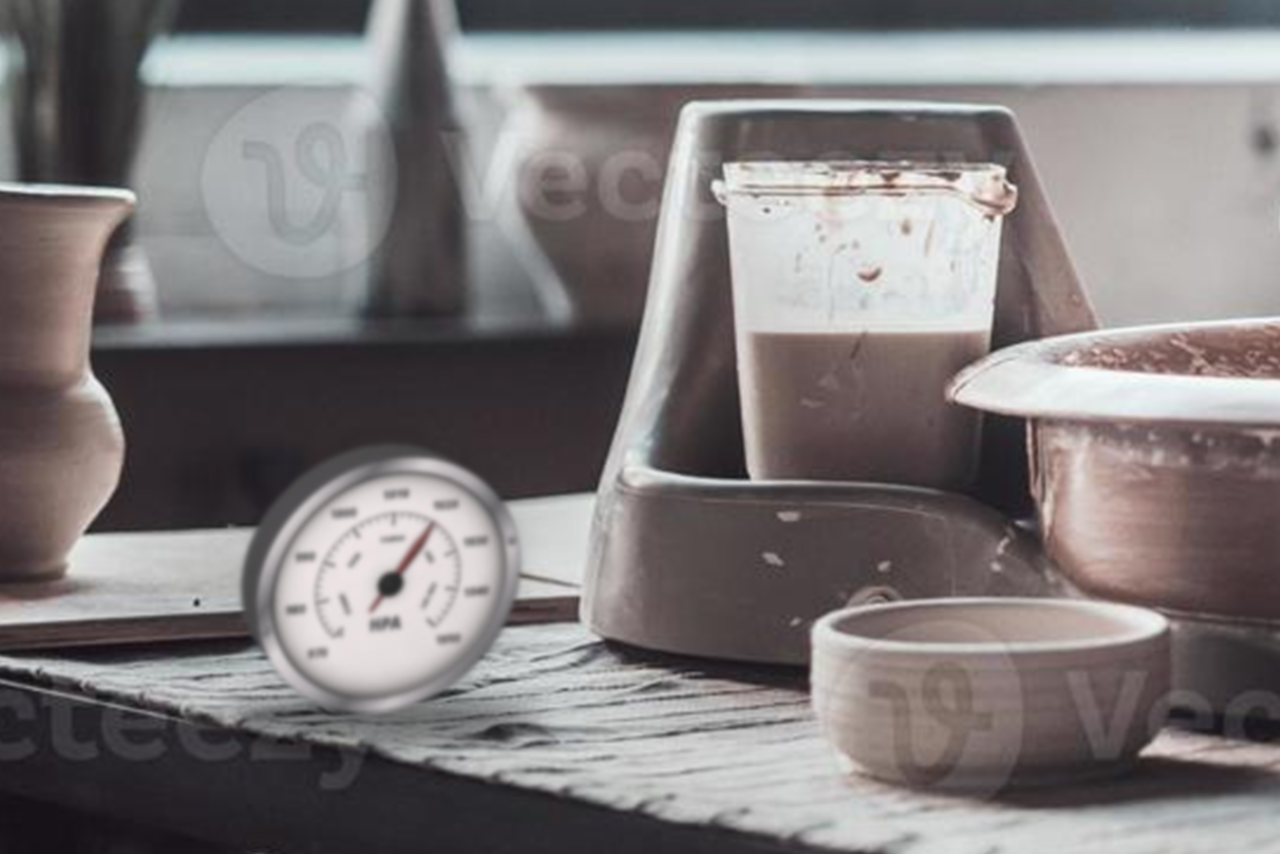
1020,hPa
